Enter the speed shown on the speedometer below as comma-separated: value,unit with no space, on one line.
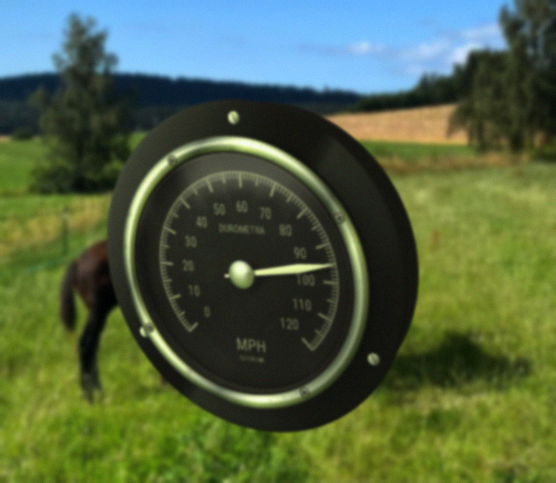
95,mph
